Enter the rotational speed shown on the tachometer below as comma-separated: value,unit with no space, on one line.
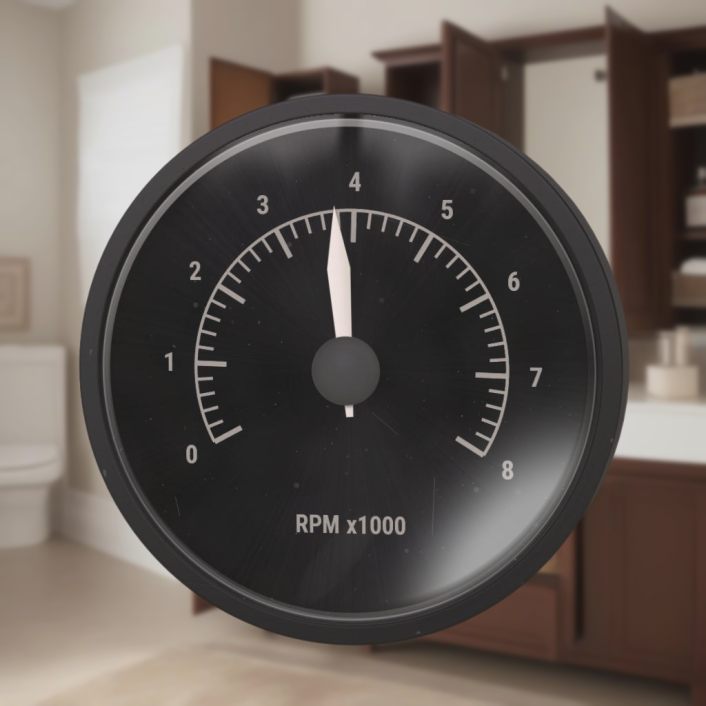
3800,rpm
